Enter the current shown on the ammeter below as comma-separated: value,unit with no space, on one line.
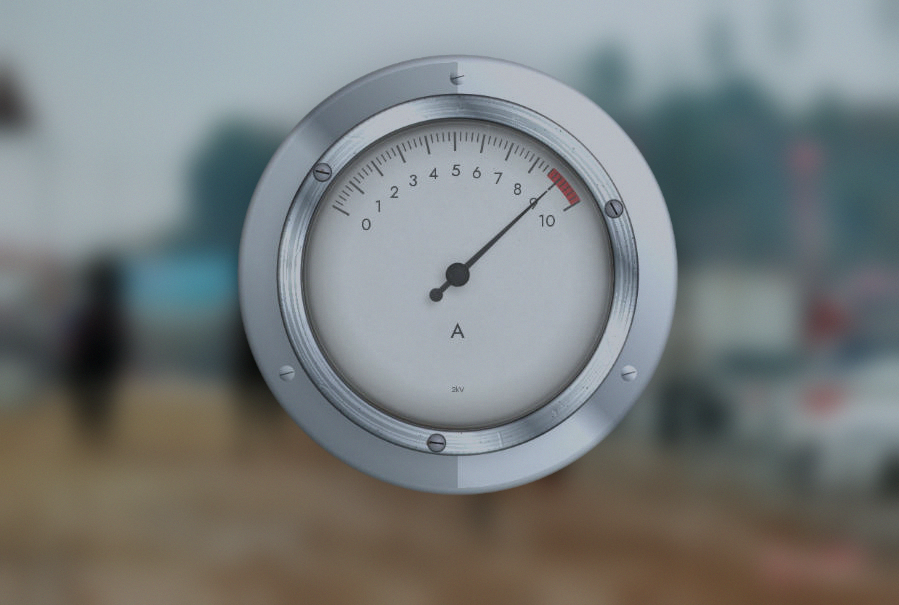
9,A
